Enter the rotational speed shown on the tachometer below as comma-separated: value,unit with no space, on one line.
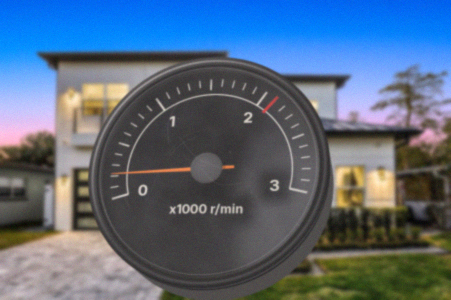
200,rpm
